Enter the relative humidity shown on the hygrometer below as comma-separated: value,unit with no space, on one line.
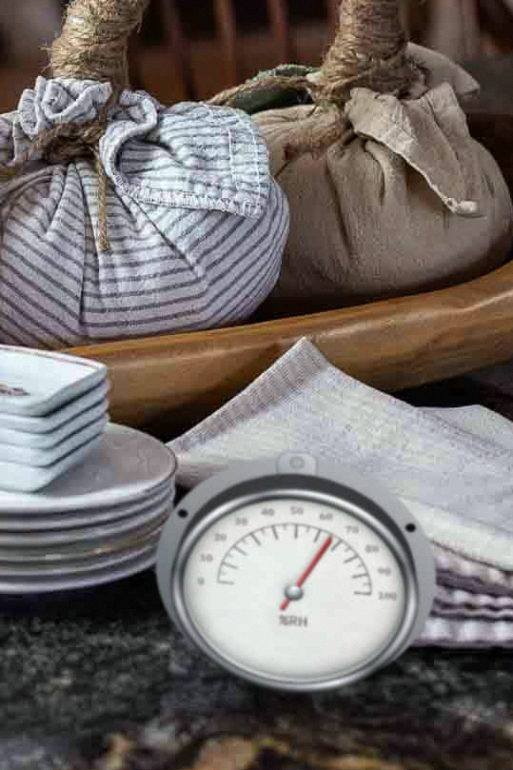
65,%
